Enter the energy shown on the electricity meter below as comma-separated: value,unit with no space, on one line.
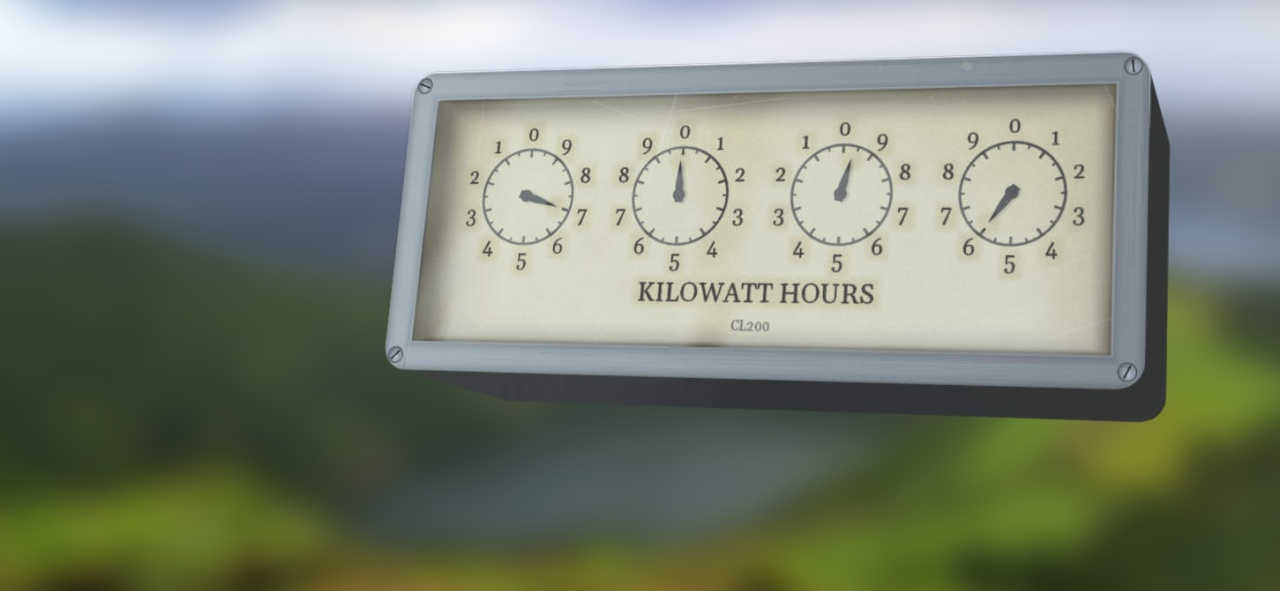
6996,kWh
